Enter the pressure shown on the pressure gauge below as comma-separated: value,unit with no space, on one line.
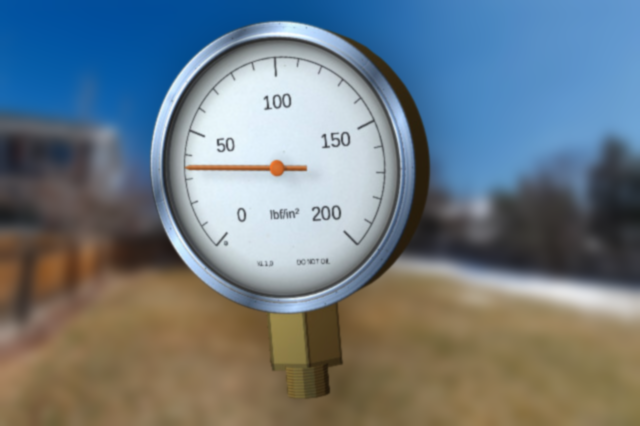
35,psi
